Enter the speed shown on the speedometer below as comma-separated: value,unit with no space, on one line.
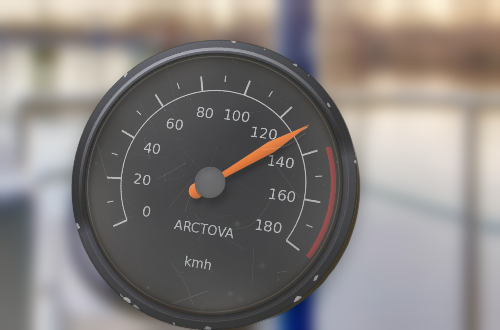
130,km/h
